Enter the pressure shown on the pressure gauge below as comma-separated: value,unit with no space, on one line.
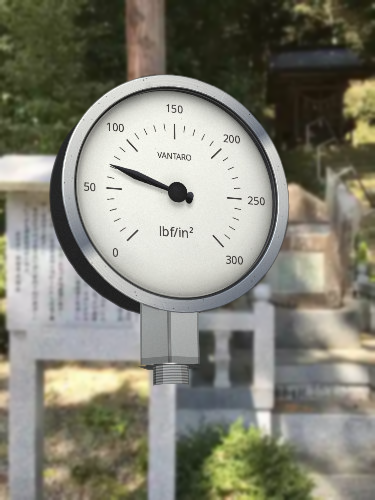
70,psi
